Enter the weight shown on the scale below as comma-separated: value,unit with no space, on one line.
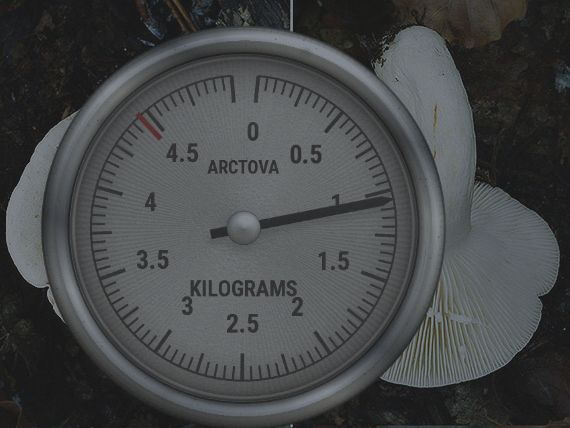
1.05,kg
